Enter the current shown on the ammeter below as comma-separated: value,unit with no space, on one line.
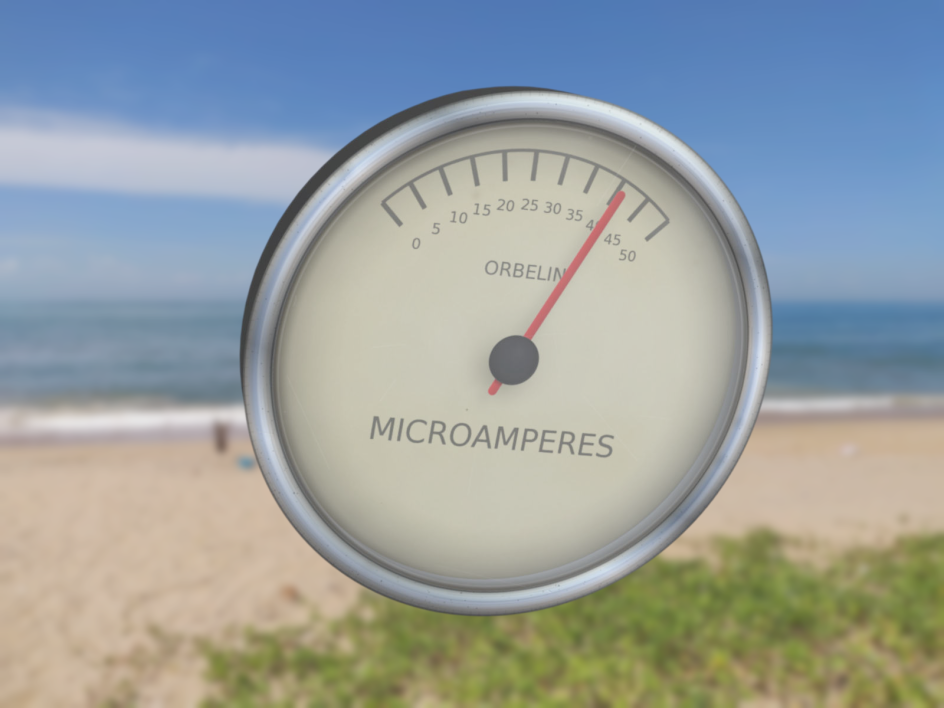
40,µA
